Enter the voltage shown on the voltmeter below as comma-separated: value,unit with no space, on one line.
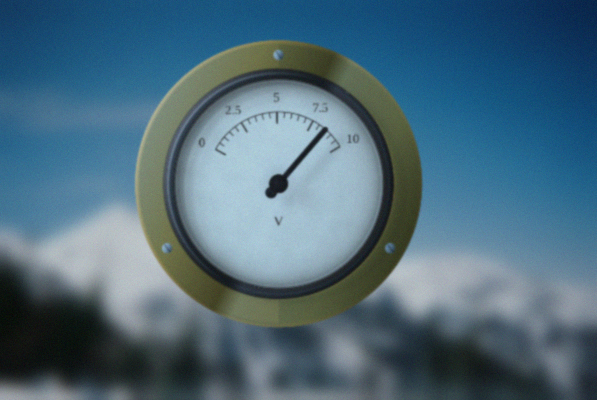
8.5,V
